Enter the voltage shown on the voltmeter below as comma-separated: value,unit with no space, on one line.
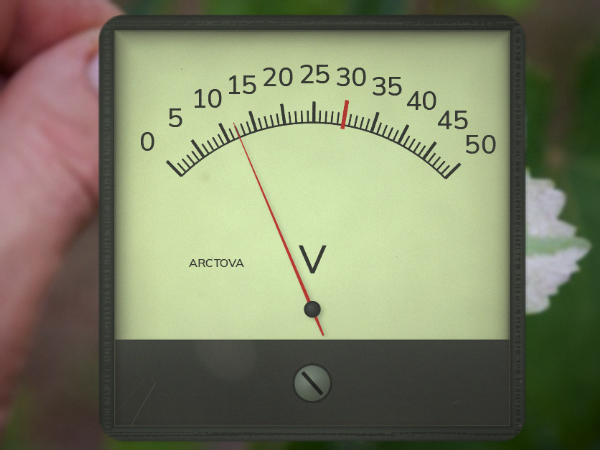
12,V
